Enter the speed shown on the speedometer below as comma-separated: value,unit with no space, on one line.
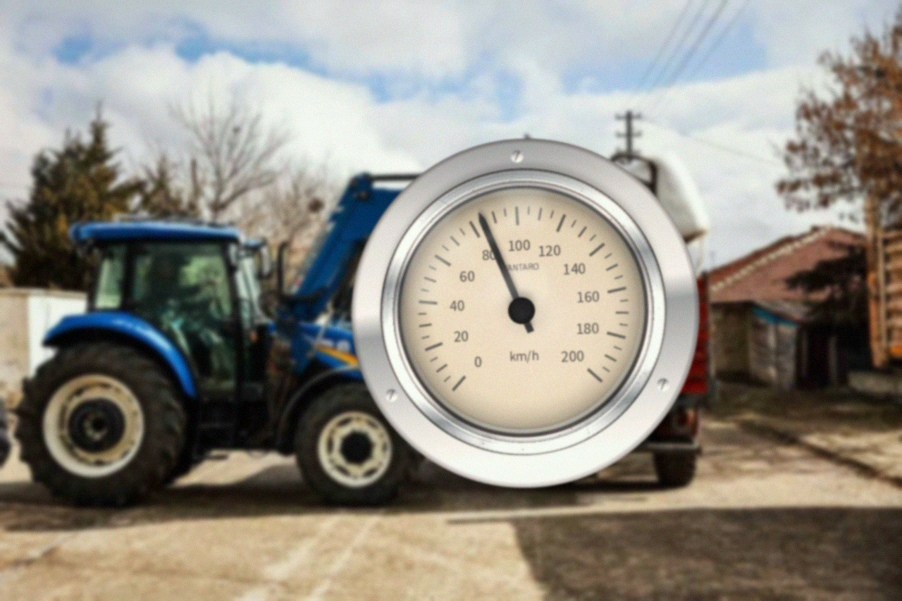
85,km/h
